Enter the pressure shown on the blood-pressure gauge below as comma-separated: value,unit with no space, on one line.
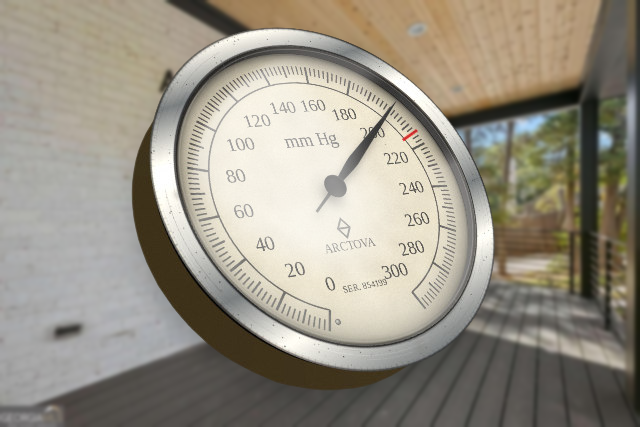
200,mmHg
